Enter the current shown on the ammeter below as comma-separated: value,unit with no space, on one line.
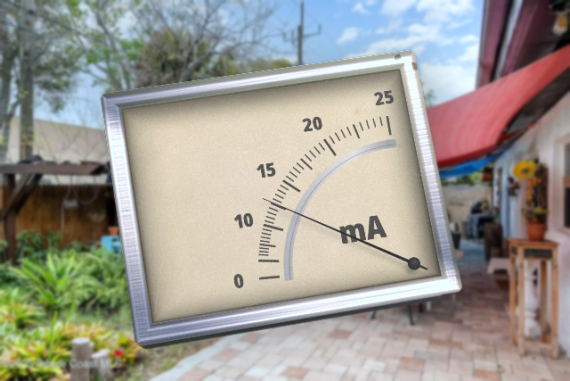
12.5,mA
